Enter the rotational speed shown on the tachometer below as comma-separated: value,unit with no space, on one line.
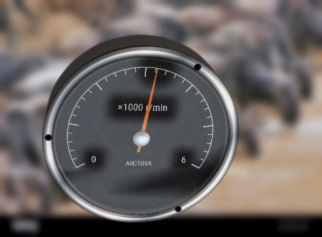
3200,rpm
